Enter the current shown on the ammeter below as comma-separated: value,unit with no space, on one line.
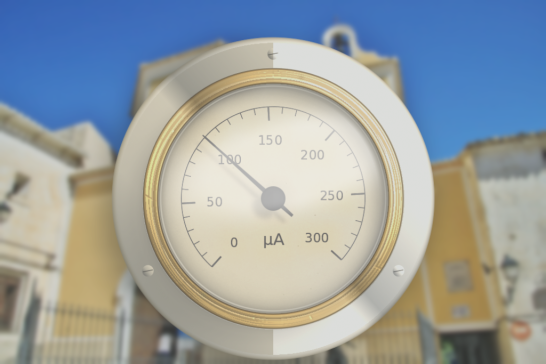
100,µA
